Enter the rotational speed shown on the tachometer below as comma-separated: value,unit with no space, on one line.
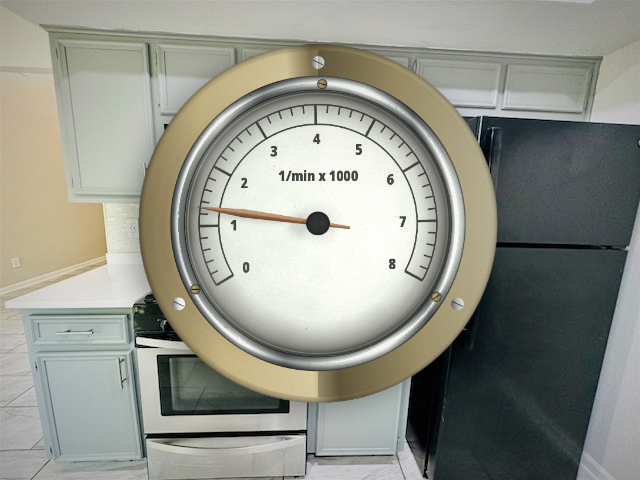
1300,rpm
